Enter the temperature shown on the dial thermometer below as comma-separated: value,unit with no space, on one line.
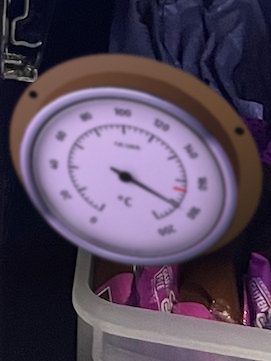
180,°C
